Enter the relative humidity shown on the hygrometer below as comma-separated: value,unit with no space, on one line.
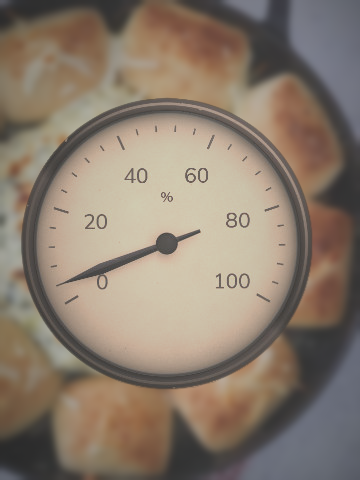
4,%
